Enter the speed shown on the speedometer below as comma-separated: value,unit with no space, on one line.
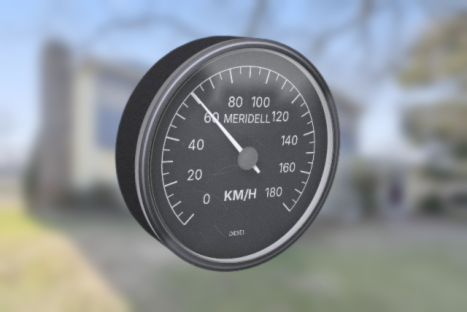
60,km/h
